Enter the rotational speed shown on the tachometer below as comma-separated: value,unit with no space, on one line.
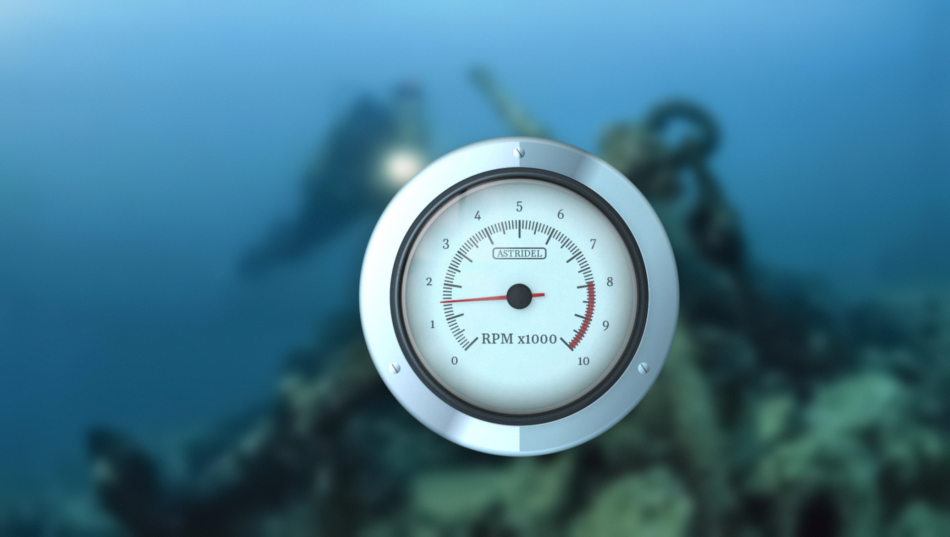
1500,rpm
